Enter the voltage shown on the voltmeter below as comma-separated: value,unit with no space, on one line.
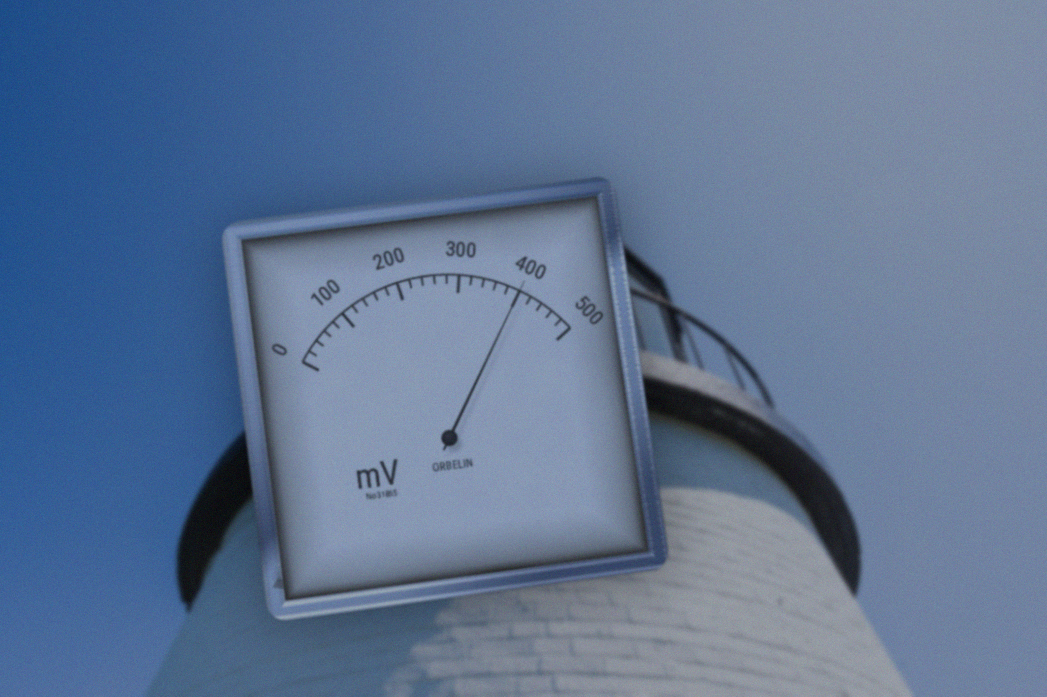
400,mV
